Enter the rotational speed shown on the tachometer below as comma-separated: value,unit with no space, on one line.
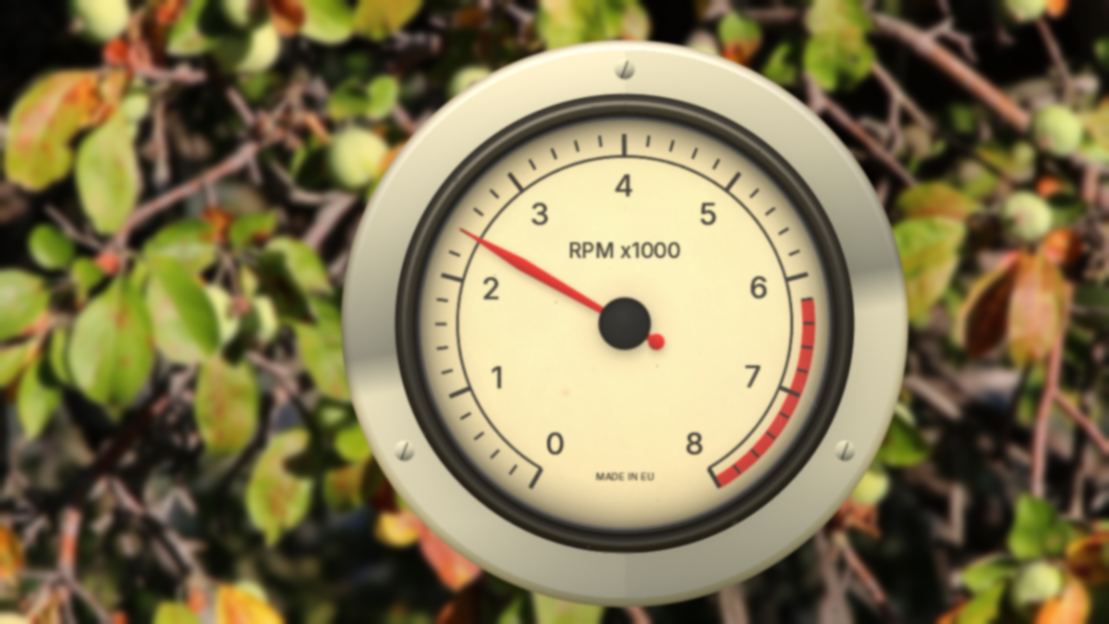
2400,rpm
